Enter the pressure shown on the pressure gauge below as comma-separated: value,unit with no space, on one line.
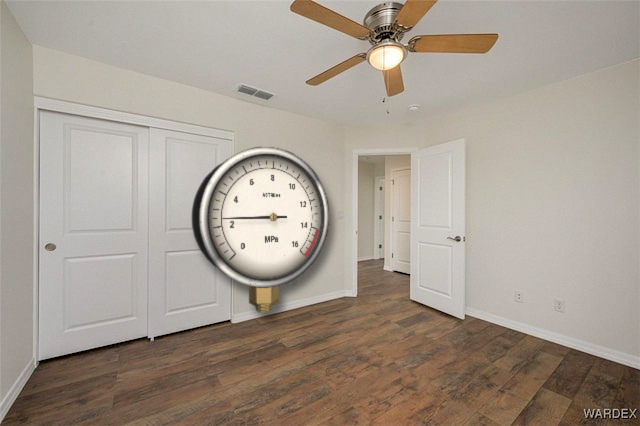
2.5,MPa
